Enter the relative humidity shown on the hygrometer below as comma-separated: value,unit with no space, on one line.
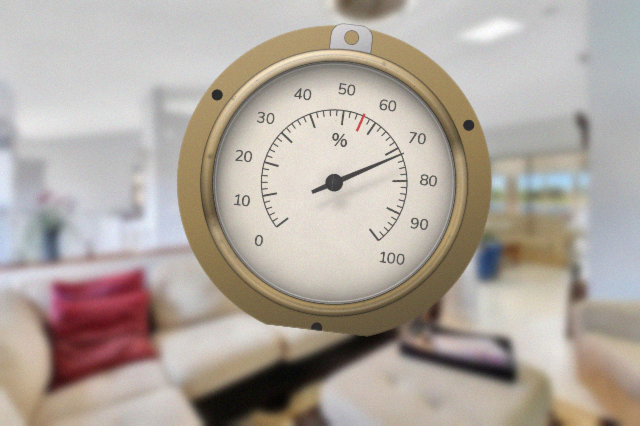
72,%
